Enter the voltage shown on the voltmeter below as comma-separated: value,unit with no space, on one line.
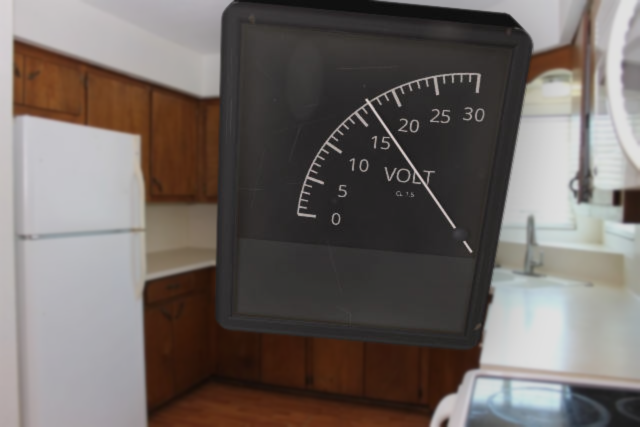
17,V
